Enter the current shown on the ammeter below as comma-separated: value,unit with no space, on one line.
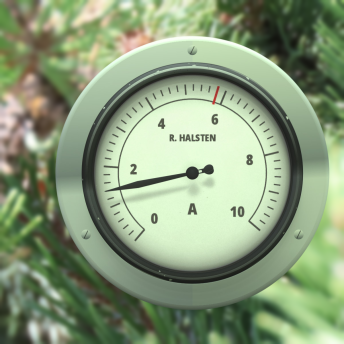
1.4,A
